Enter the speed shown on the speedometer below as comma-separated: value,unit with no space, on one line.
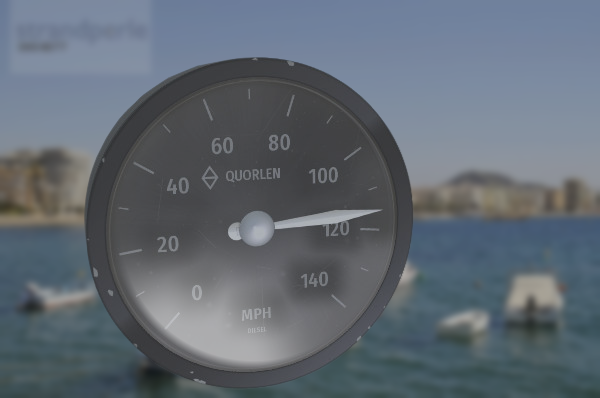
115,mph
